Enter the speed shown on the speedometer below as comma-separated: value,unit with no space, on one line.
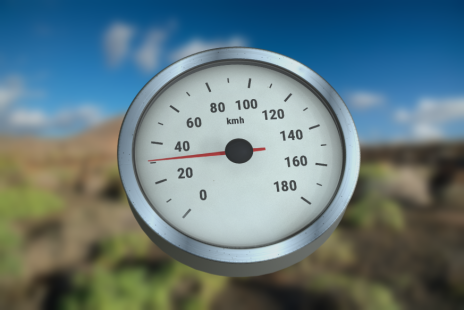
30,km/h
